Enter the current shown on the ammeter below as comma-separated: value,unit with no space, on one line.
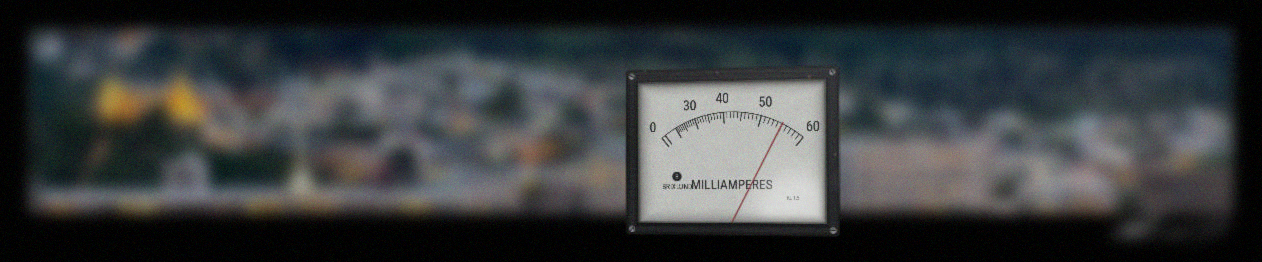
55,mA
